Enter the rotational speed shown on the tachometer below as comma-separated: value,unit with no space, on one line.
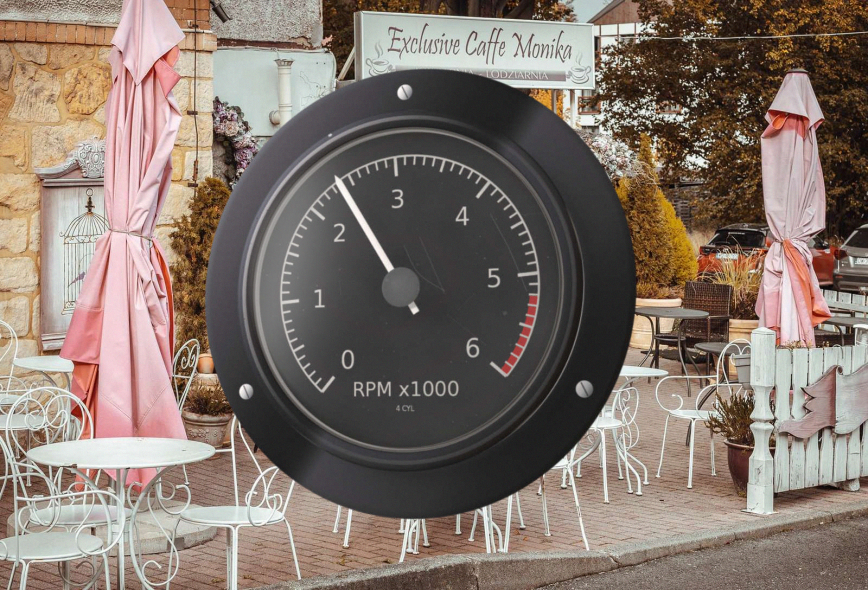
2400,rpm
